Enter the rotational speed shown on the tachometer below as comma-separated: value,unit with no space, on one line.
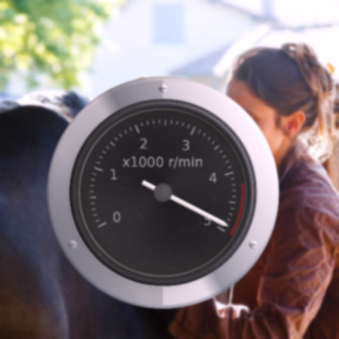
4900,rpm
